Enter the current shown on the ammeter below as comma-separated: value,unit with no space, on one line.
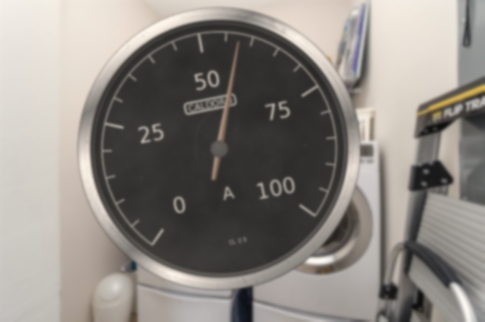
57.5,A
